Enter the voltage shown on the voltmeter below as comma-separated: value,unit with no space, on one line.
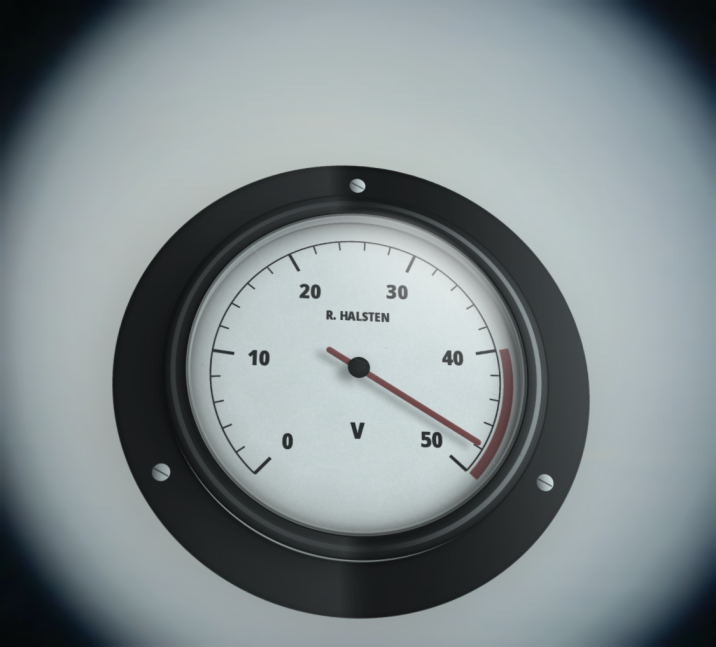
48,V
